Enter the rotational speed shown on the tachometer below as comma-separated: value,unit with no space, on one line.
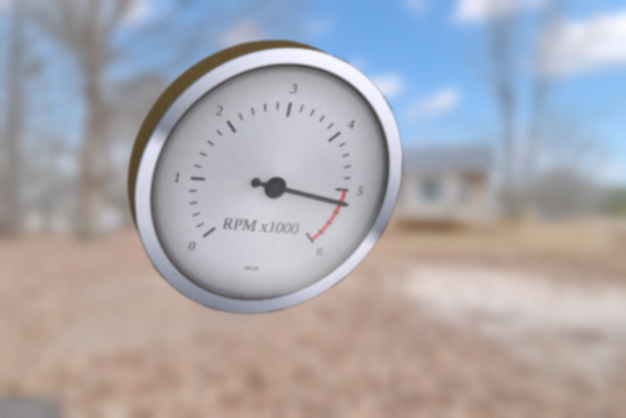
5200,rpm
